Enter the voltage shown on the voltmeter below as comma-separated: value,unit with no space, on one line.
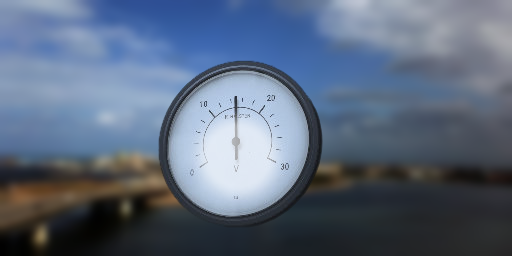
15,V
